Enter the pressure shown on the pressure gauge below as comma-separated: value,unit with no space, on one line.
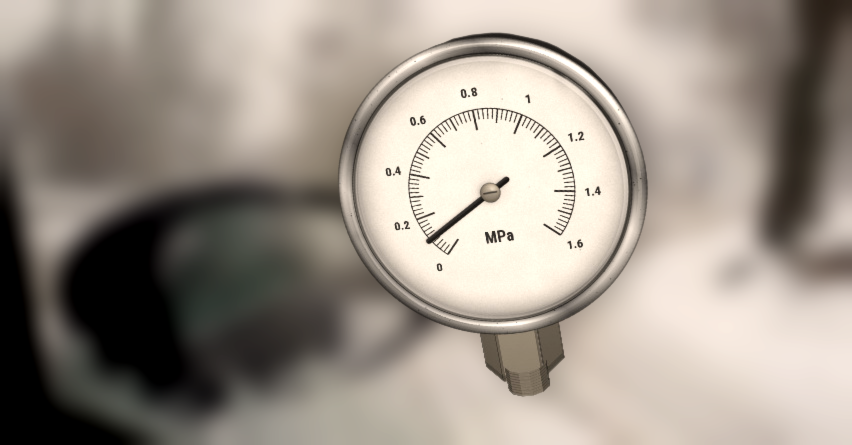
0.1,MPa
